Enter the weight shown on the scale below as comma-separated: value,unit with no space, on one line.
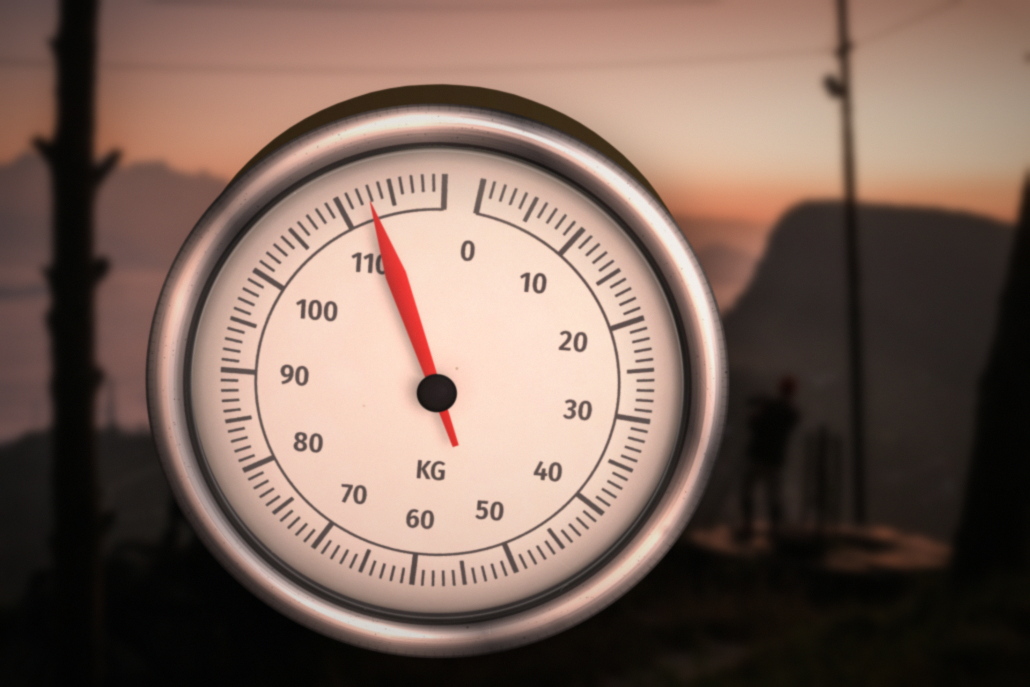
113,kg
